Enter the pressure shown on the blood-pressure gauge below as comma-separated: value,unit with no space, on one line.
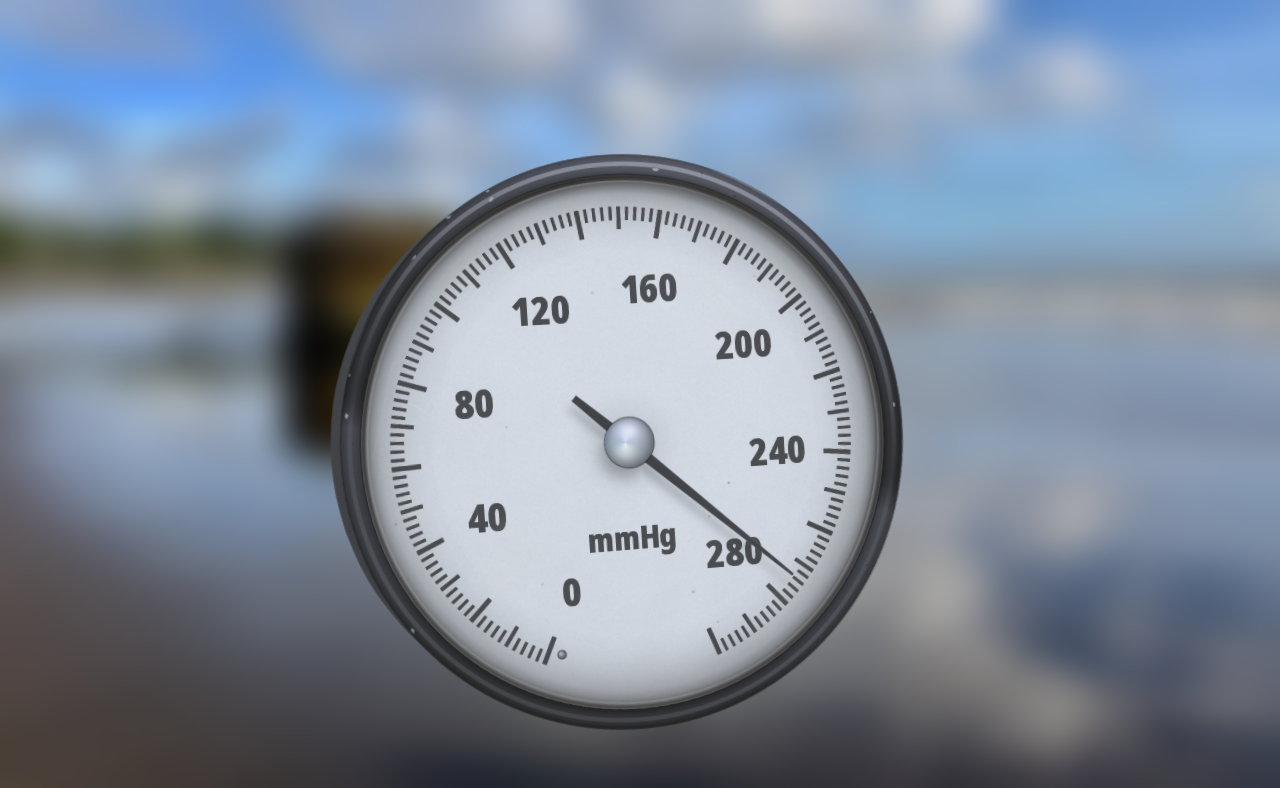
274,mmHg
